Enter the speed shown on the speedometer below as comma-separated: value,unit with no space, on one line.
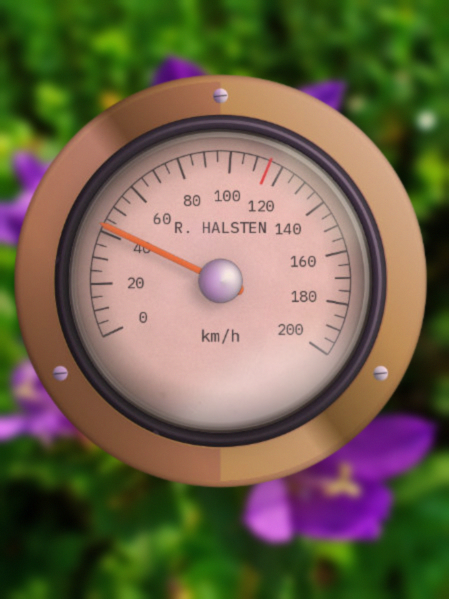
42.5,km/h
